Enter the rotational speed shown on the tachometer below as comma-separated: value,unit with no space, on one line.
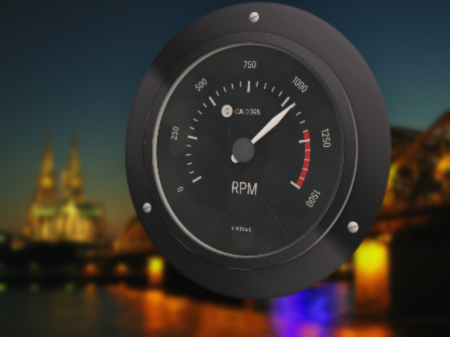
1050,rpm
